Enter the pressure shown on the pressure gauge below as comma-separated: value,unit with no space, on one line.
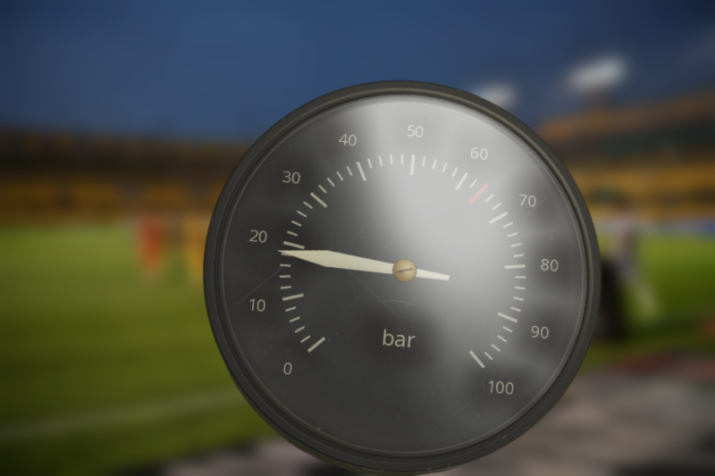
18,bar
